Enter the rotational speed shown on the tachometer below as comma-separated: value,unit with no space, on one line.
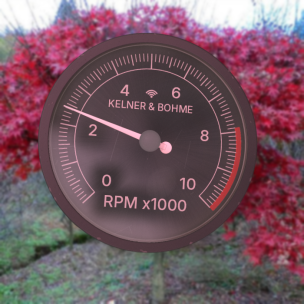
2400,rpm
